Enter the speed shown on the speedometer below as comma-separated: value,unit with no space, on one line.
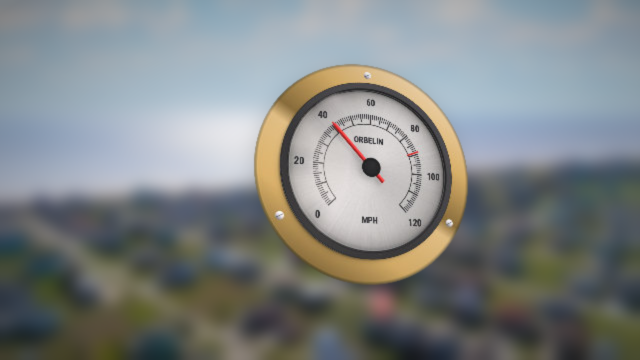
40,mph
